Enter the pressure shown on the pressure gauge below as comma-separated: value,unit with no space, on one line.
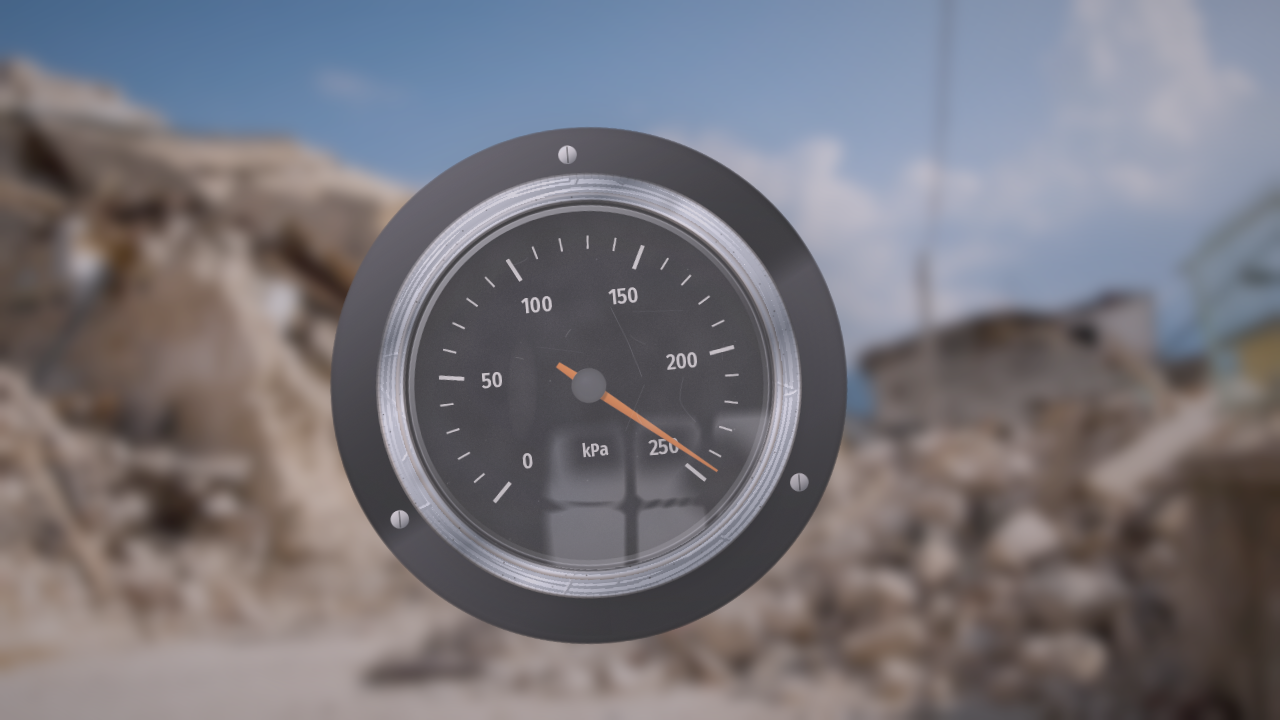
245,kPa
